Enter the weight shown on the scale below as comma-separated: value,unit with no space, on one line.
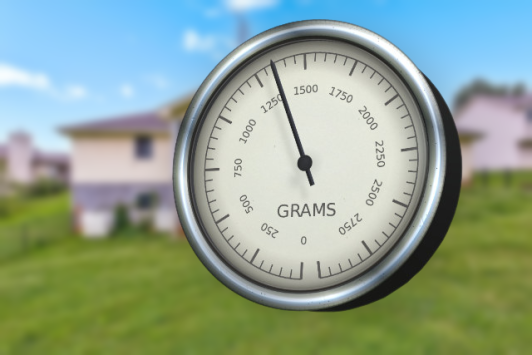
1350,g
